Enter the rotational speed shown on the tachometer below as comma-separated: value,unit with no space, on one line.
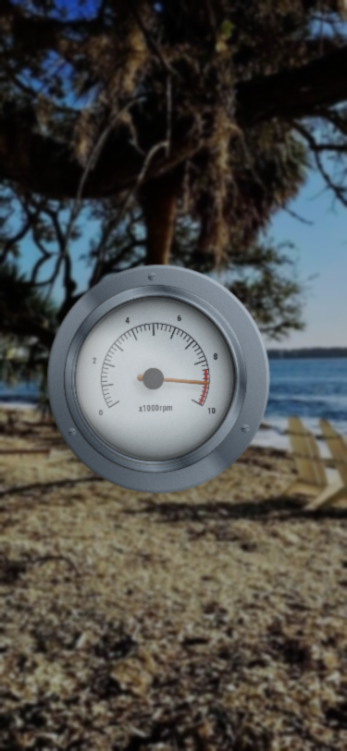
9000,rpm
